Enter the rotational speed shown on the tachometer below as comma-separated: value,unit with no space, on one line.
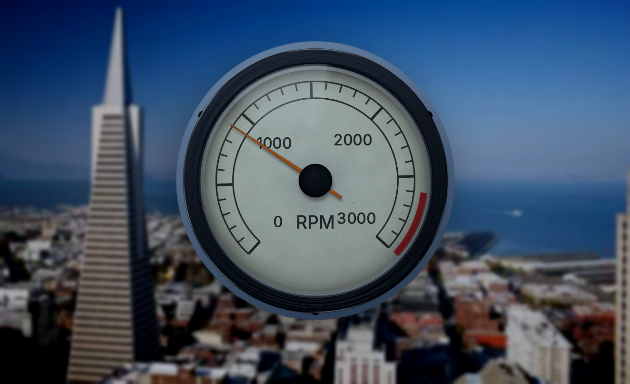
900,rpm
